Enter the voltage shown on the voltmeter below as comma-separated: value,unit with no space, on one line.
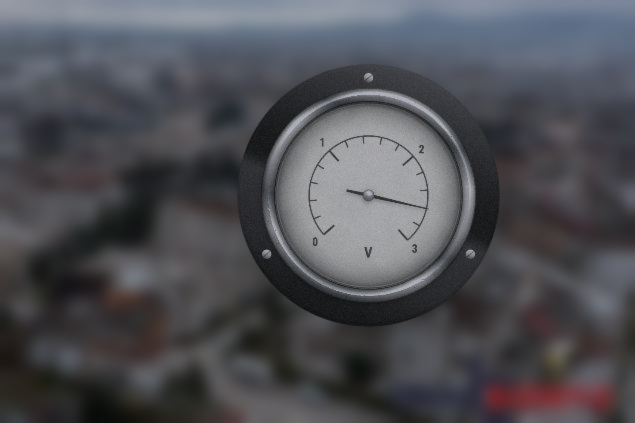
2.6,V
